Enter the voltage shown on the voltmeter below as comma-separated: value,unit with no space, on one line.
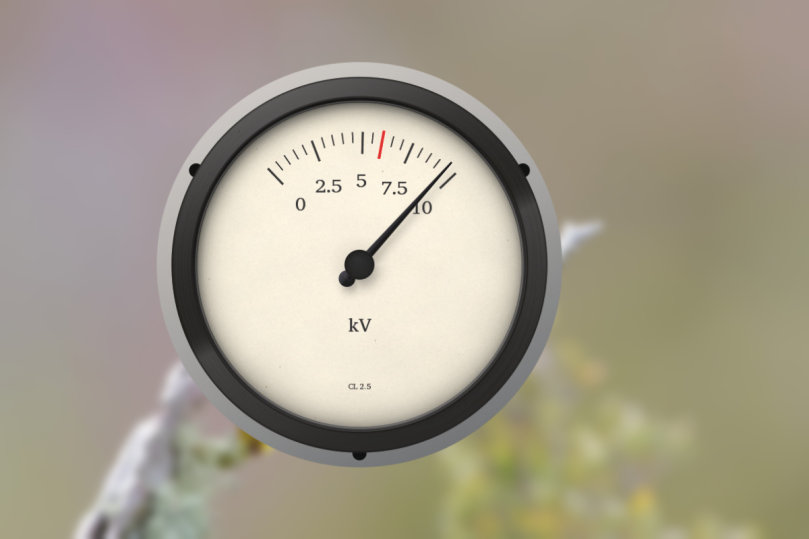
9.5,kV
